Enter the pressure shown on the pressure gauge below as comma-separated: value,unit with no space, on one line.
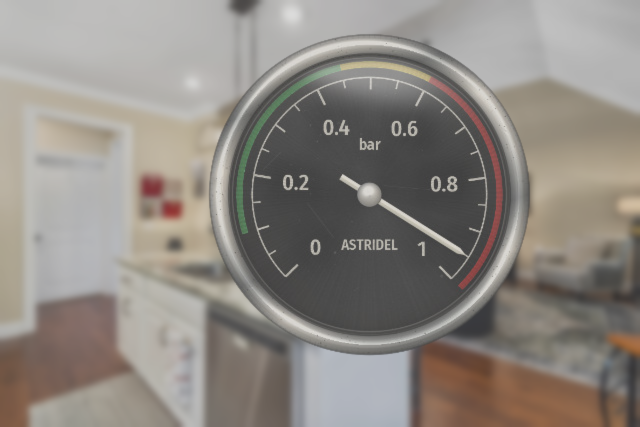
0.95,bar
